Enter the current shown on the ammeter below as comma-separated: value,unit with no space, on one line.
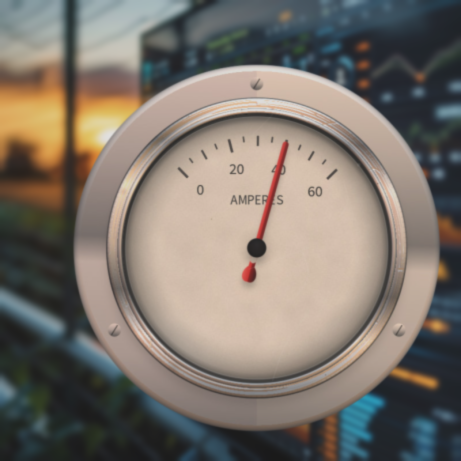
40,A
